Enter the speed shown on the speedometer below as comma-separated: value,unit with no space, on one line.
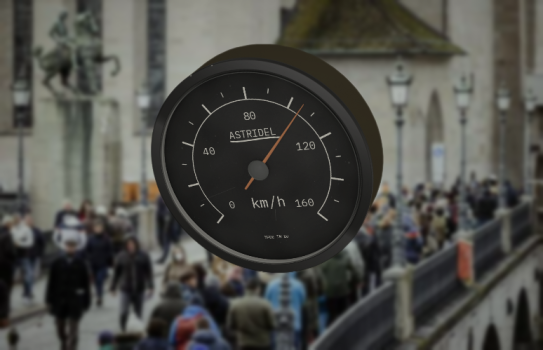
105,km/h
